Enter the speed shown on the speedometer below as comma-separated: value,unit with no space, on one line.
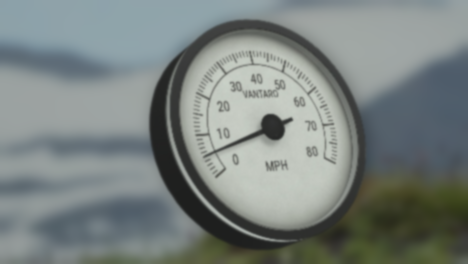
5,mph
